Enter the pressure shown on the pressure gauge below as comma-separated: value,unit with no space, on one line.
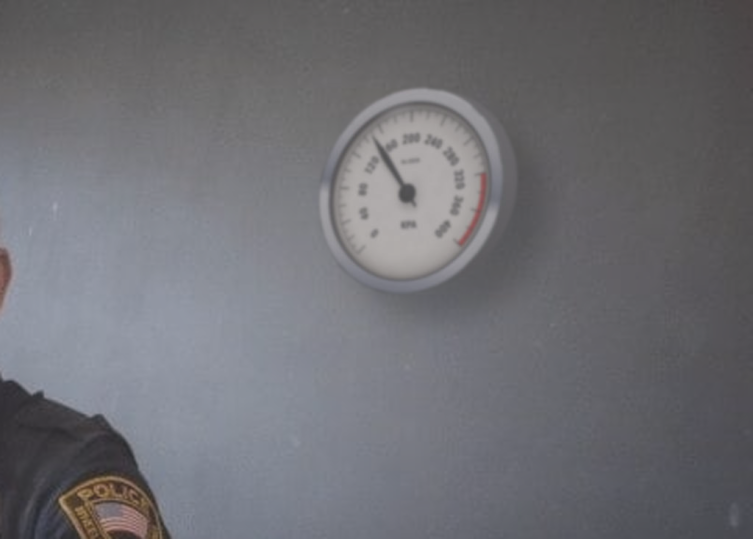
150,kPa
